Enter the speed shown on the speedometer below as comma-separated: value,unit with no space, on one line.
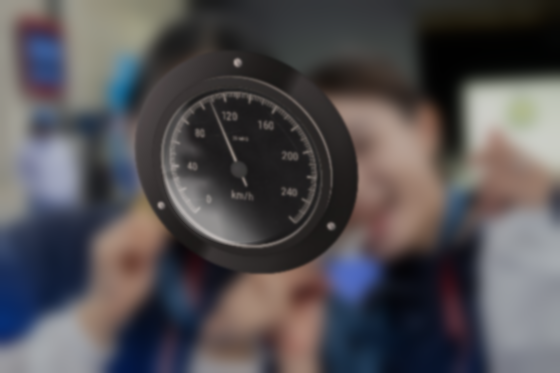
110,km/h
